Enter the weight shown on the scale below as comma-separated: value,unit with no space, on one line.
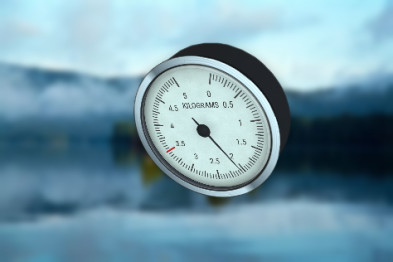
2,kg
